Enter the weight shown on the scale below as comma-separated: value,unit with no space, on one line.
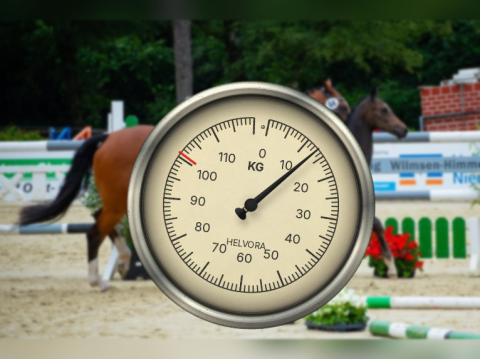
13,kg
